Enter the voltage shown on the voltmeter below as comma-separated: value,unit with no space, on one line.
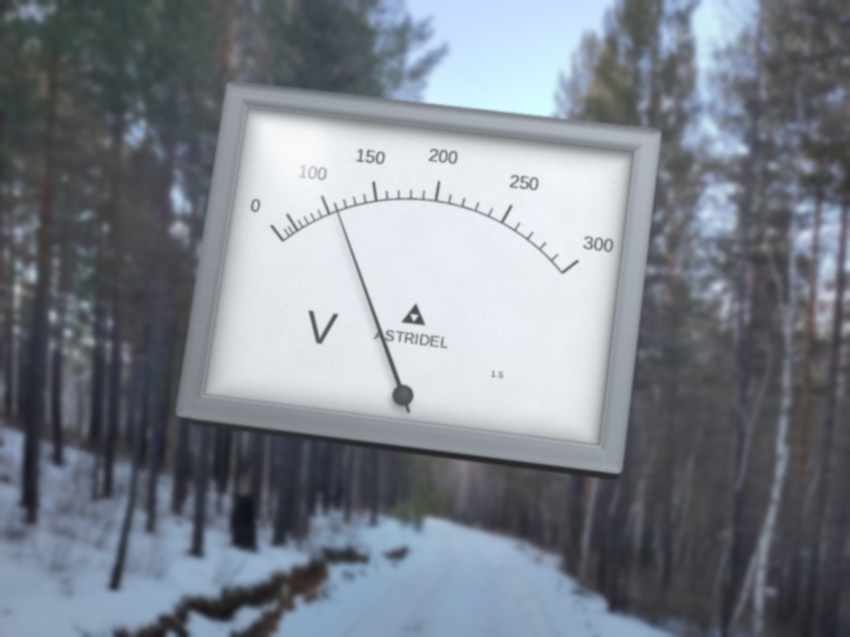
110,V
